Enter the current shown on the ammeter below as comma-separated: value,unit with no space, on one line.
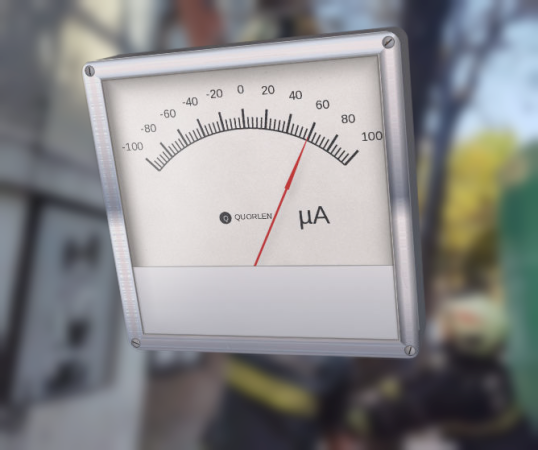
60,µA
